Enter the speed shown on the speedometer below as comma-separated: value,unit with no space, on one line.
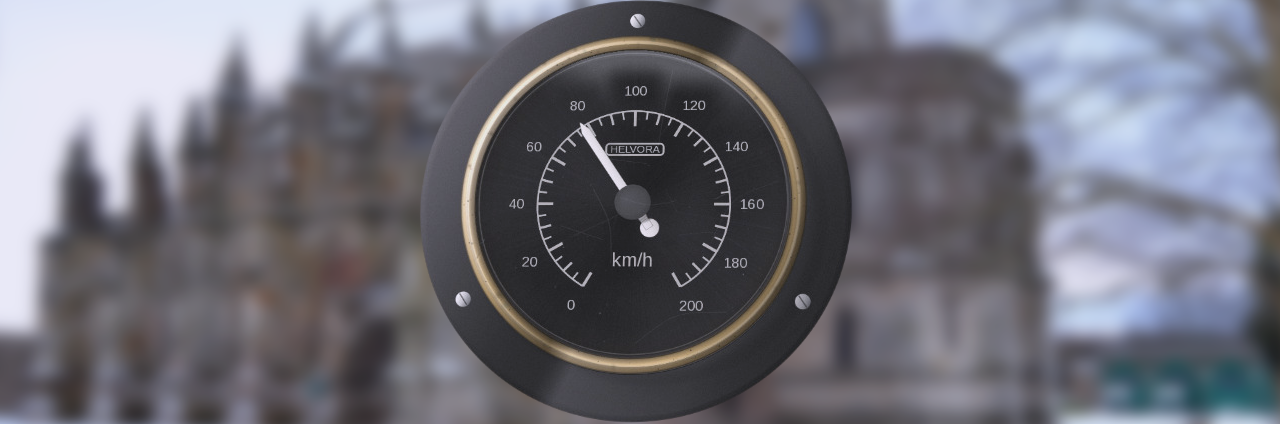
77.5,km/h
